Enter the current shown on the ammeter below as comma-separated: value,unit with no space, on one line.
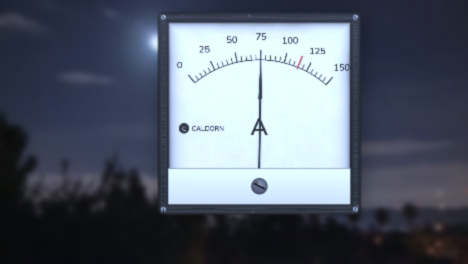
75,A
